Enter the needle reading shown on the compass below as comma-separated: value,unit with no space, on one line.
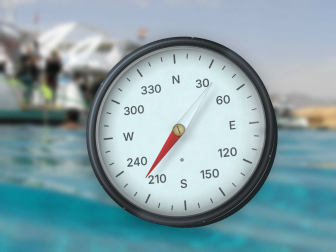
220,°
